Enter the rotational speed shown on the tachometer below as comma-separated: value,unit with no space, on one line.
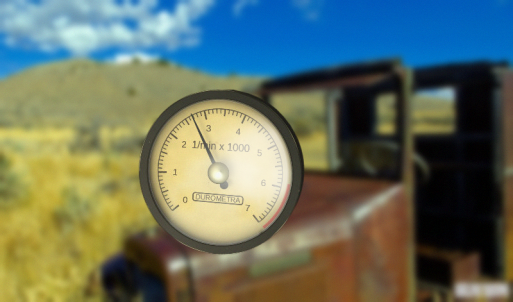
2700,rpm
